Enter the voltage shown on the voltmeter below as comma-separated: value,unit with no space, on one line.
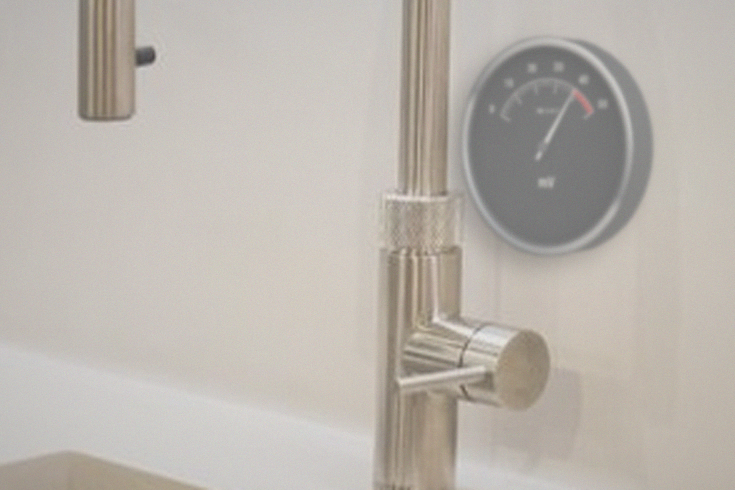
40,mV
